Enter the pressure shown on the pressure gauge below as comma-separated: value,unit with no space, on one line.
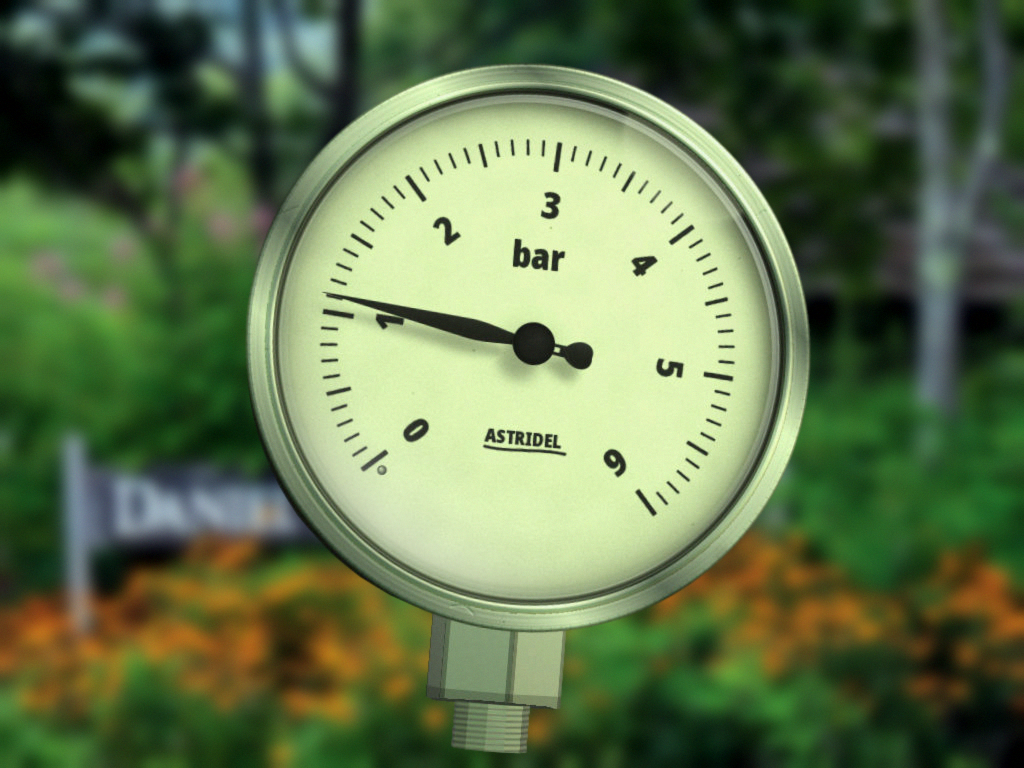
1.1,bar
